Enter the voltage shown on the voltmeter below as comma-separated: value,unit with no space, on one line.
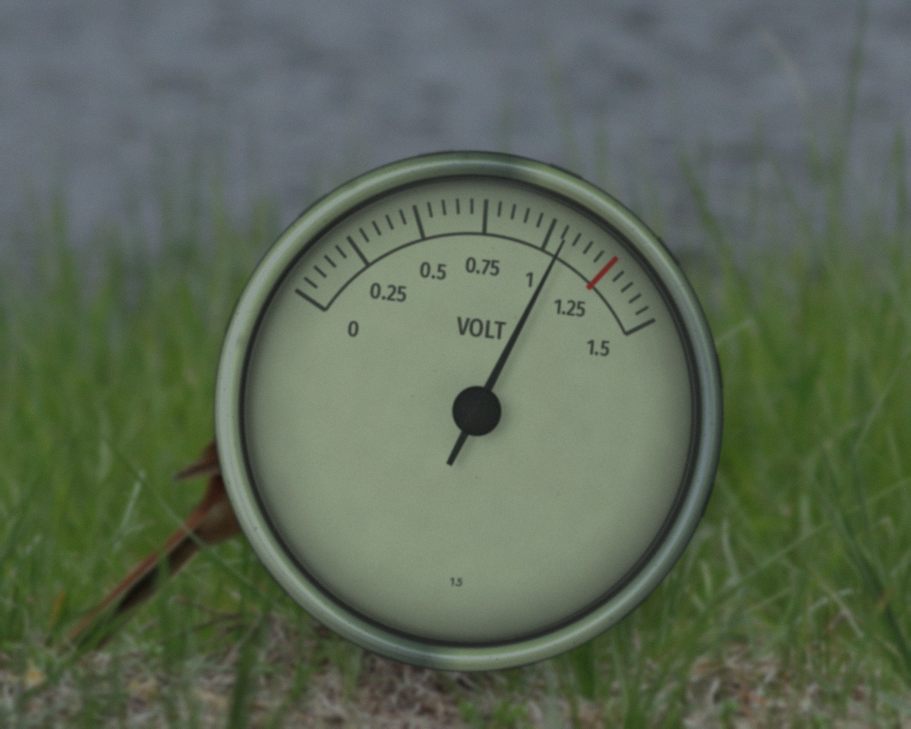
1.05,V
